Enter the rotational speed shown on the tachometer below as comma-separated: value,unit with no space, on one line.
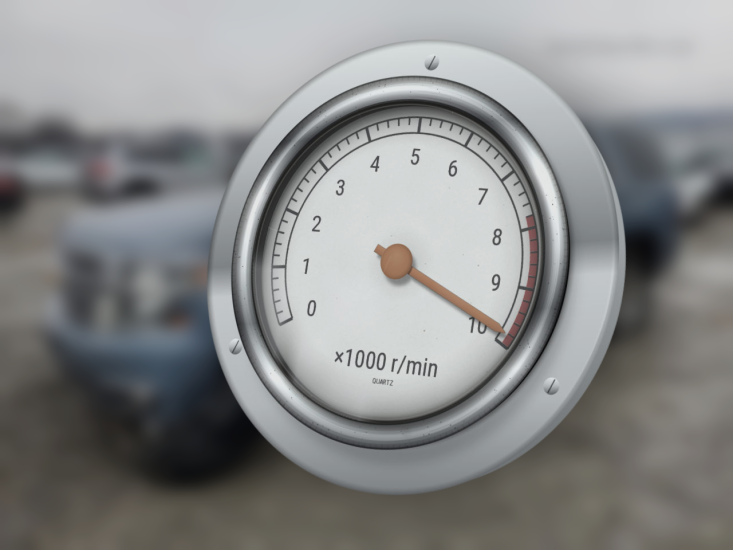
9800,rpm
